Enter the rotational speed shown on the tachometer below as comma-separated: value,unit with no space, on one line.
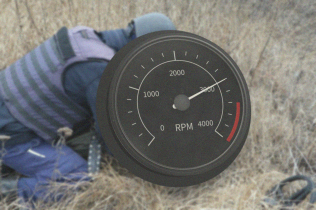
3000,rpm
